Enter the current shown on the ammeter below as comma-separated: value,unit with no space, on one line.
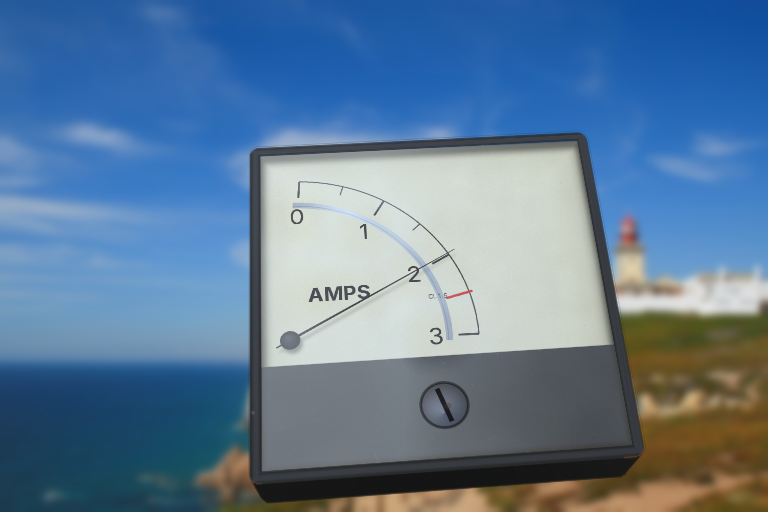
2,A
